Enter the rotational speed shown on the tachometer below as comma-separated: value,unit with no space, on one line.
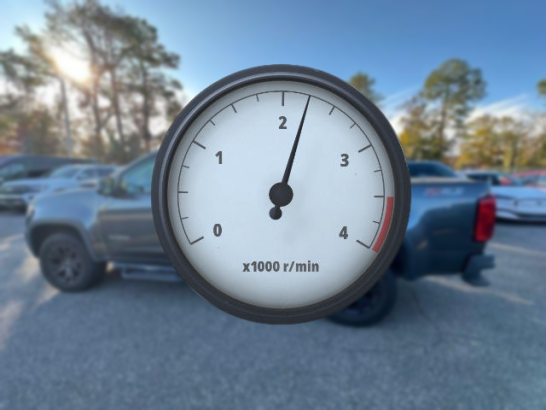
2250,rpm
